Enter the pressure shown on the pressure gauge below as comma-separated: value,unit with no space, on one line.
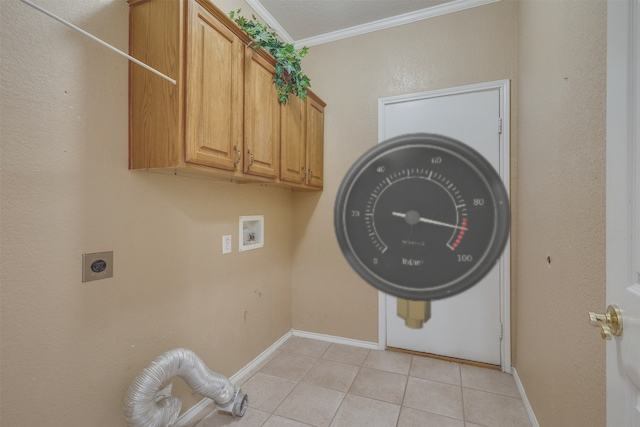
90,psi
